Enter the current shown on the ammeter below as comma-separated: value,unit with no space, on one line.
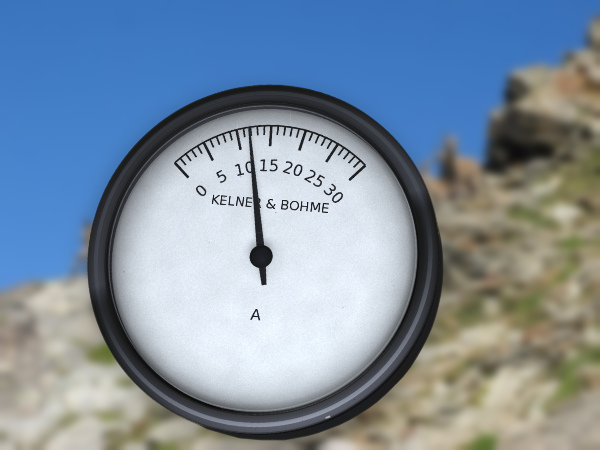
12,A
